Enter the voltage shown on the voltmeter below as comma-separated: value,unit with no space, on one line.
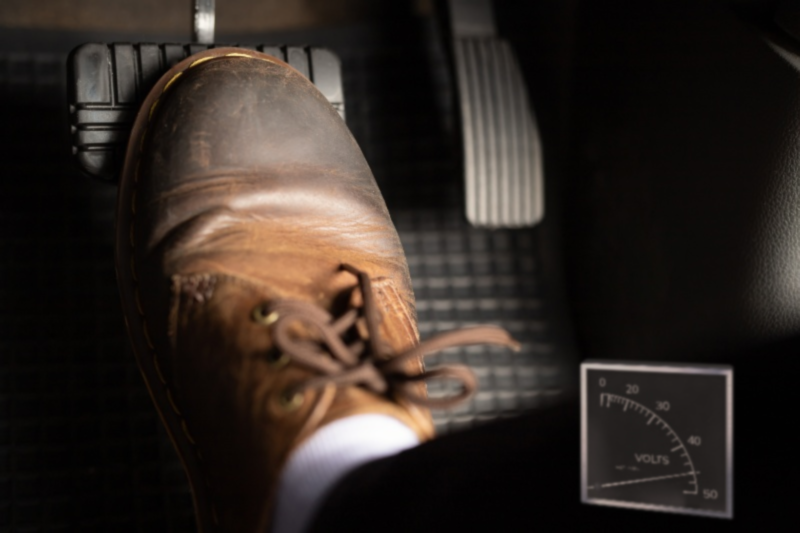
46,V
